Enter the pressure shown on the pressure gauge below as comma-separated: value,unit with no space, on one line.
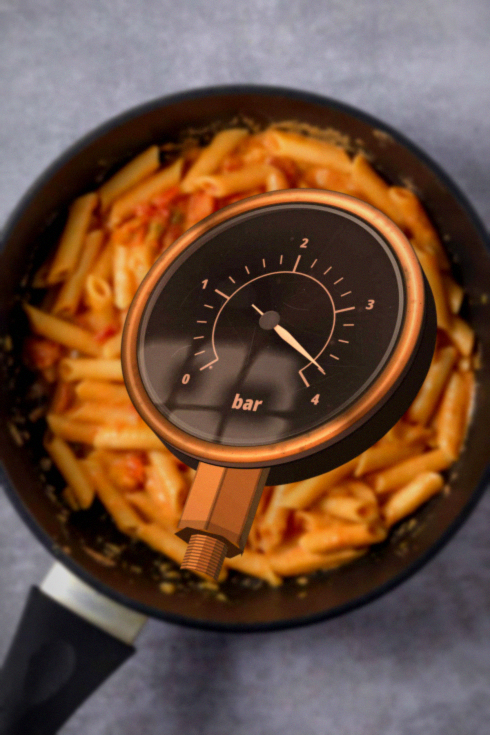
3.8,bar
